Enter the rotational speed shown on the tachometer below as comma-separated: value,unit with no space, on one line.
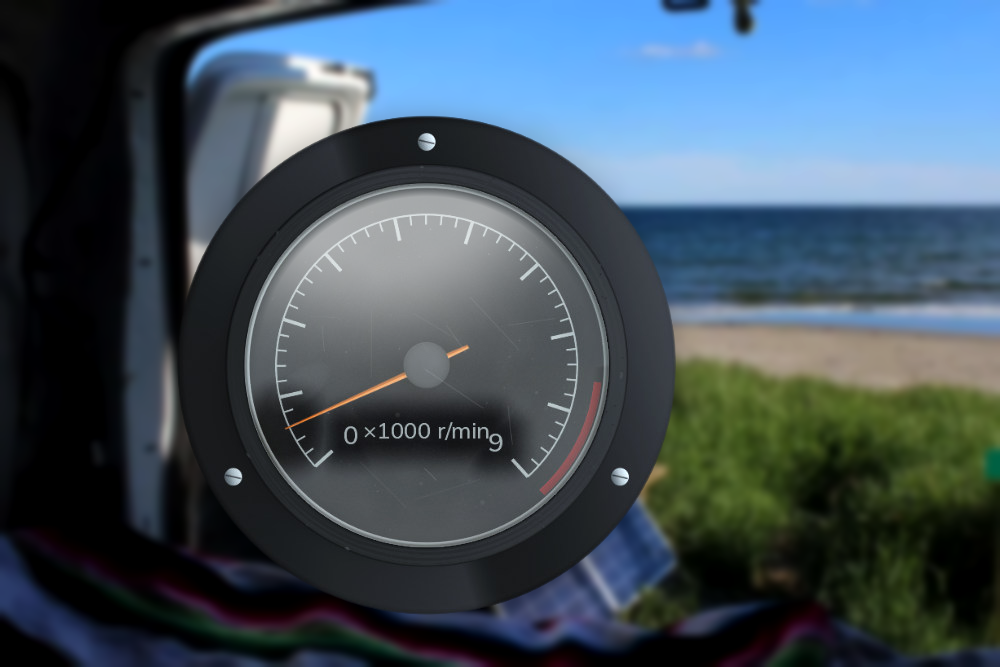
600,rpm
